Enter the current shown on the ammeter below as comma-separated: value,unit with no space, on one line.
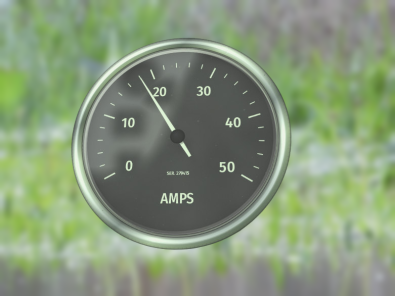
18,A
